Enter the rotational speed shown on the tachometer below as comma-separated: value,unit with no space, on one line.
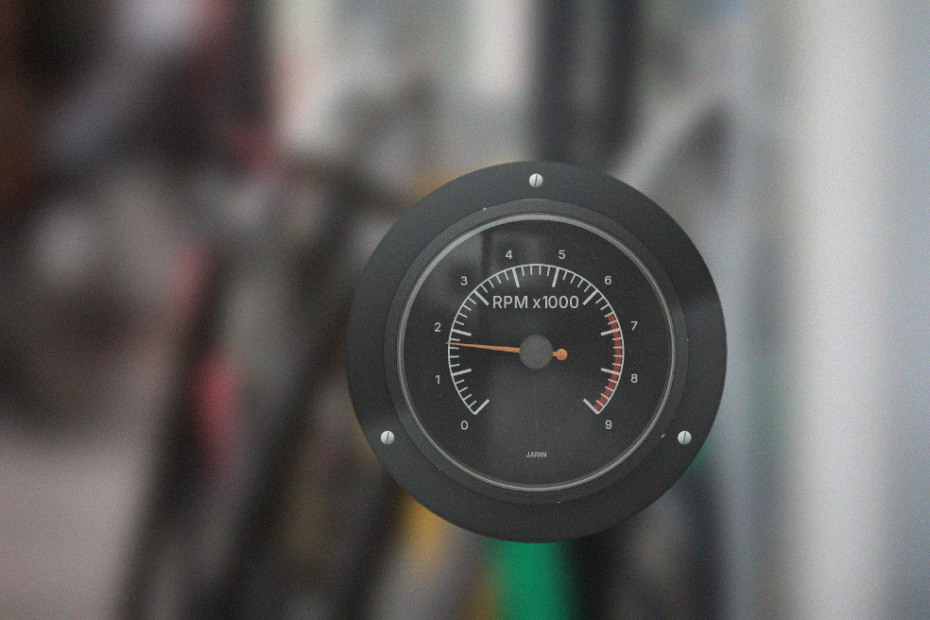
1700,rpm
